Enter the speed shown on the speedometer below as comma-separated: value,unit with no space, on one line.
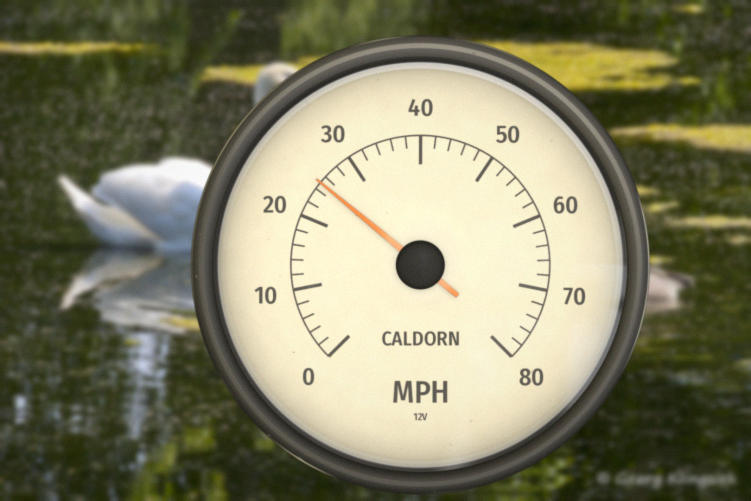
25,mph
